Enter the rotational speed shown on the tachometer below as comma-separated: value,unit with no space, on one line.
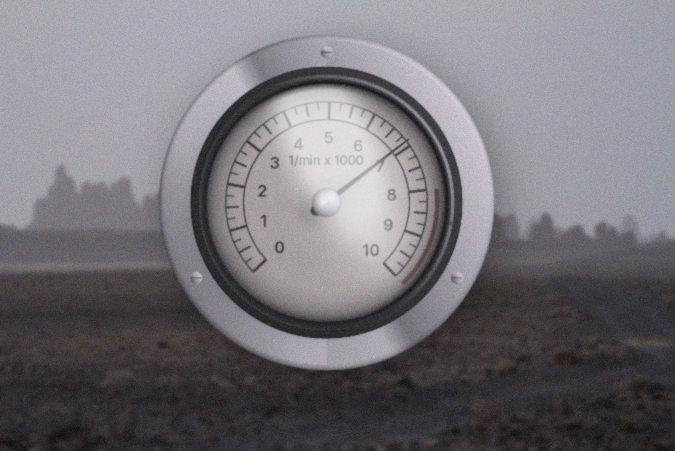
6875,rpm
